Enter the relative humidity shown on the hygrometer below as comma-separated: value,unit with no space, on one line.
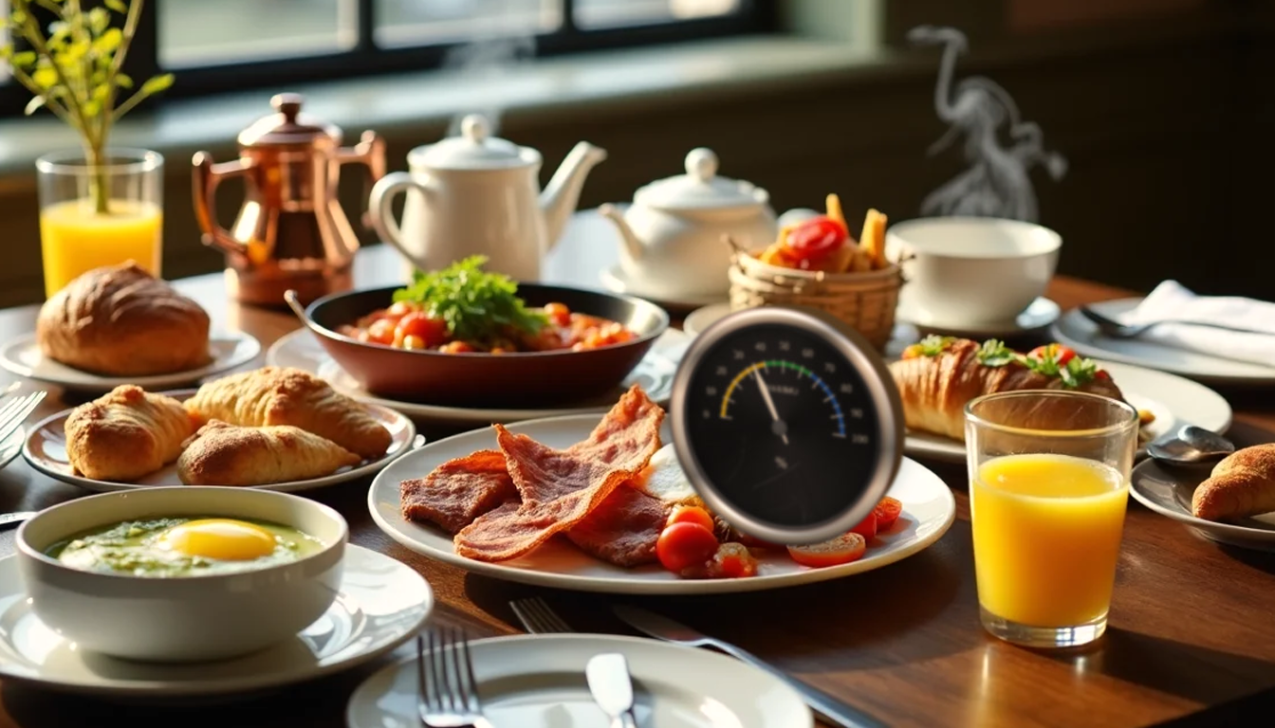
35,%
